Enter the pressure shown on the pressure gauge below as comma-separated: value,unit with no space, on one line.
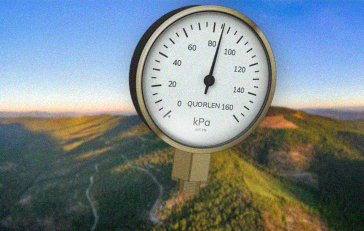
85,kPa
